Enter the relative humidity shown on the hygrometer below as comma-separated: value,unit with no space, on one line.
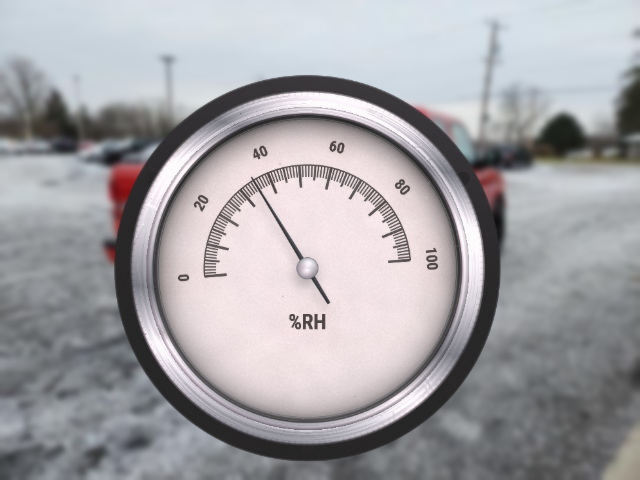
35,%
